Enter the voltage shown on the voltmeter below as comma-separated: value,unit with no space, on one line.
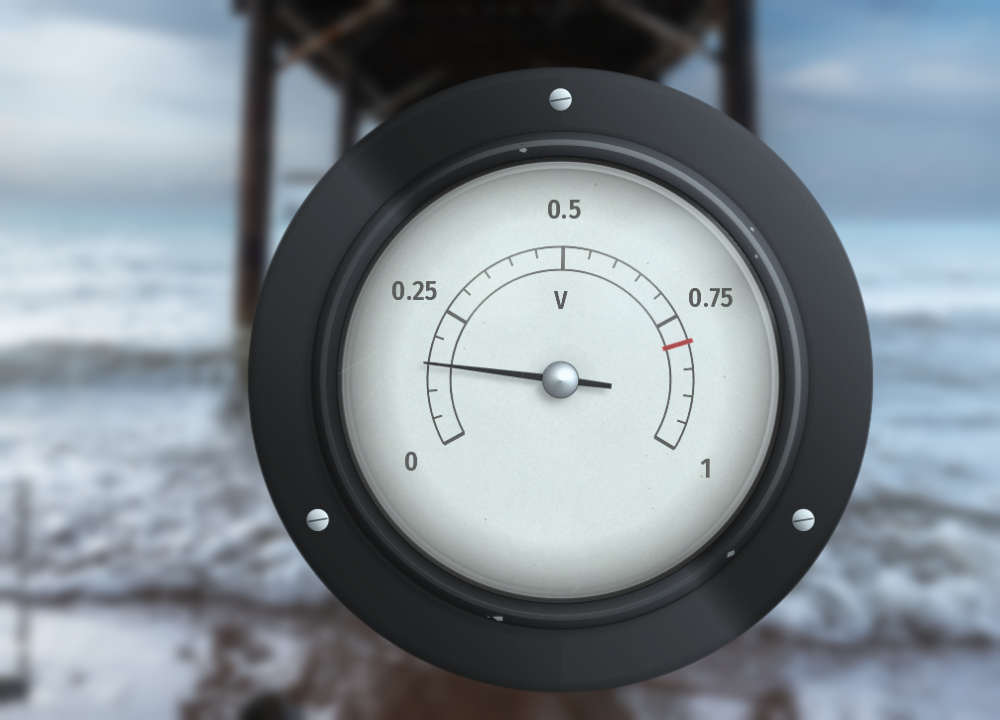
0.15,V
